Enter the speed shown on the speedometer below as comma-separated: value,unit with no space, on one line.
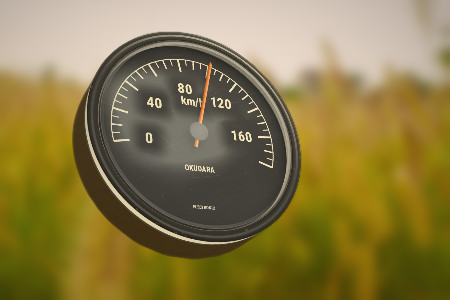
100,km/h
